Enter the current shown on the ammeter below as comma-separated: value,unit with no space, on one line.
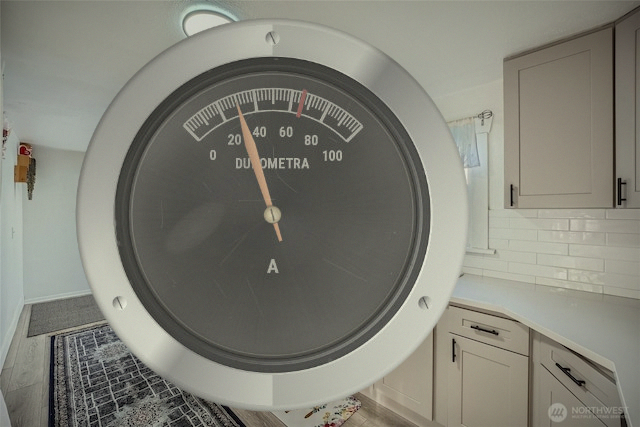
30,A
